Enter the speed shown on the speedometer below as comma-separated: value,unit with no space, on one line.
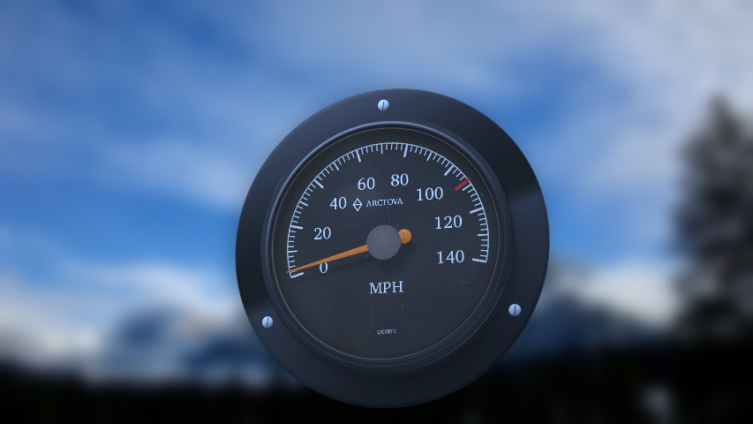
2,mph
